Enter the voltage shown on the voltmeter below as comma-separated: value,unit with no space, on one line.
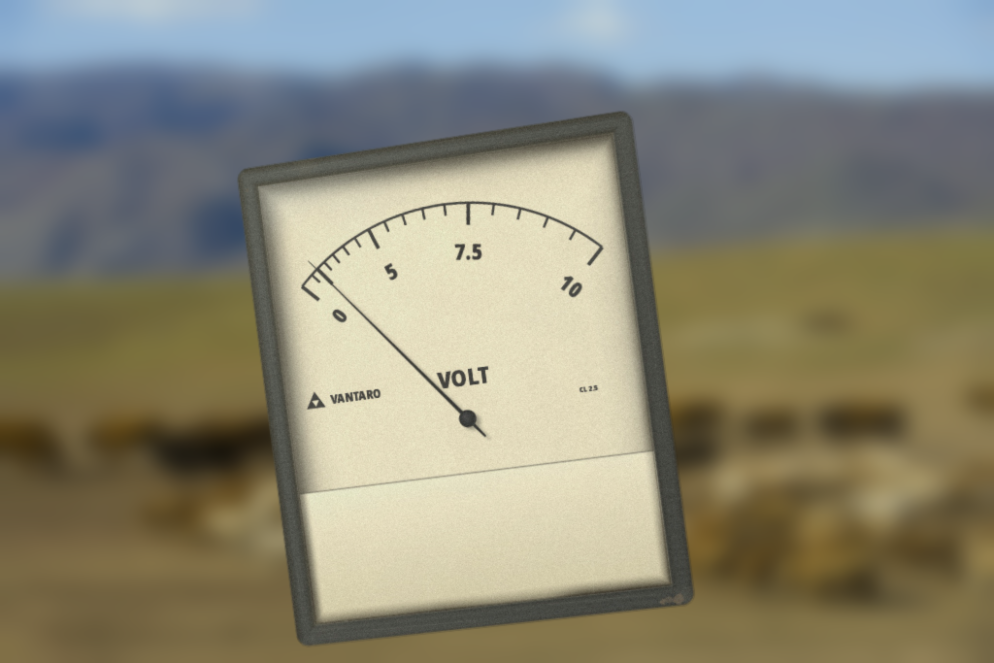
2.5,V
